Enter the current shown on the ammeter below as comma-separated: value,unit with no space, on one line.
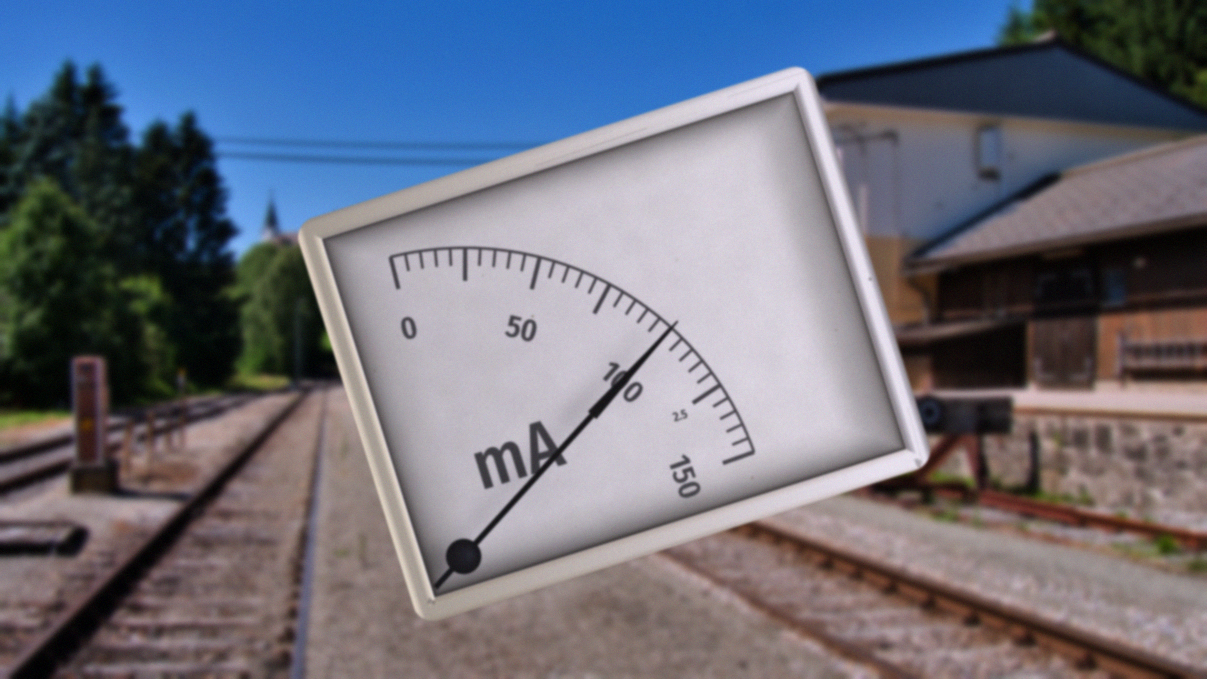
100,mA
